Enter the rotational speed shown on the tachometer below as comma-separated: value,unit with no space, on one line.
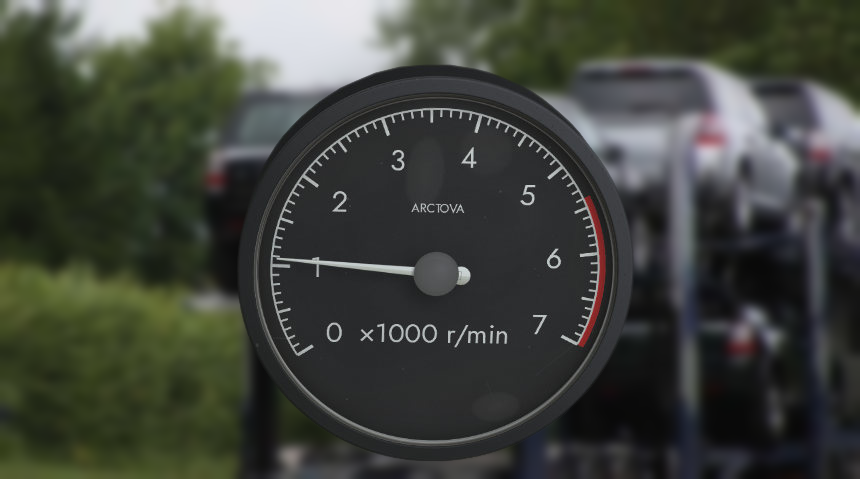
1100,rpm
